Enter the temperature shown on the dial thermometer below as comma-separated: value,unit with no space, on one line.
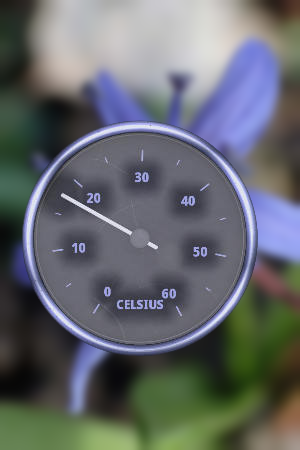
17.5,°C
